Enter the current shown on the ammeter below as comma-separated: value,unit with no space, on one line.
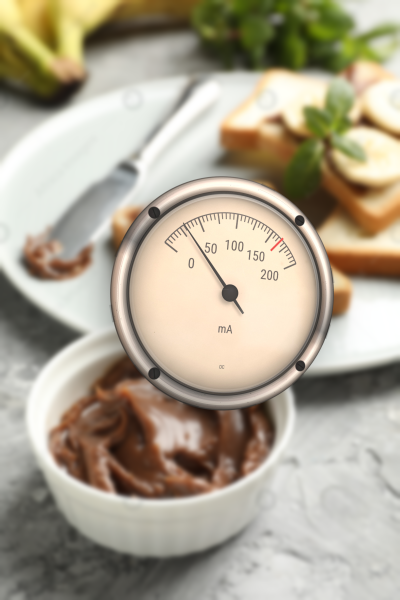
30,mA
